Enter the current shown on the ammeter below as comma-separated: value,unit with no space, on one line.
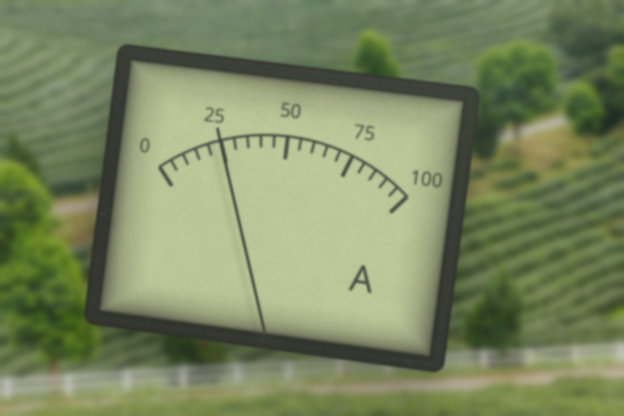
25,A
